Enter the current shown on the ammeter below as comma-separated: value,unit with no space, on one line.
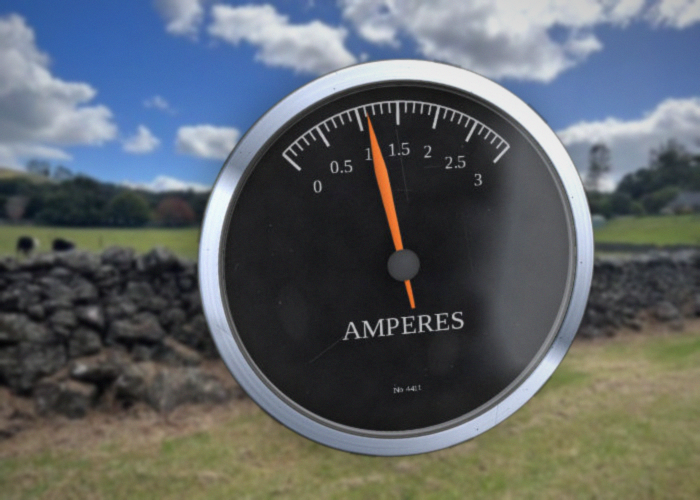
1.1,A
